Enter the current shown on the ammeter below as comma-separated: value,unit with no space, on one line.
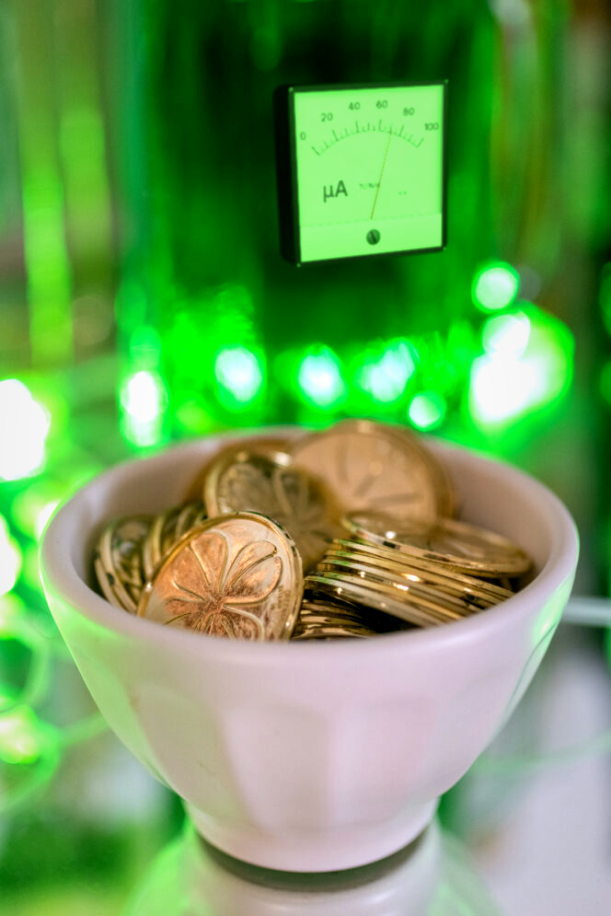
70,µA
